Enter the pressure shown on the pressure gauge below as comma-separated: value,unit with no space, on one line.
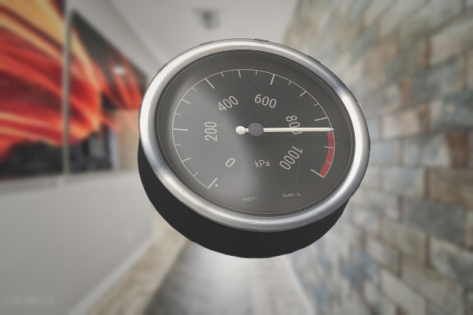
850,kPa
